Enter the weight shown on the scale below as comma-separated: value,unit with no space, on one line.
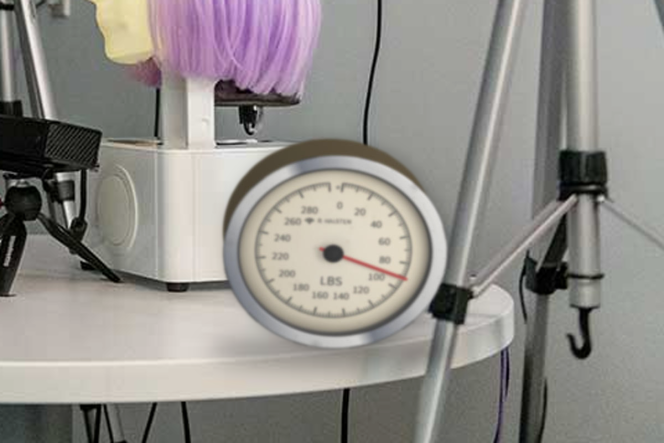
90,lb
